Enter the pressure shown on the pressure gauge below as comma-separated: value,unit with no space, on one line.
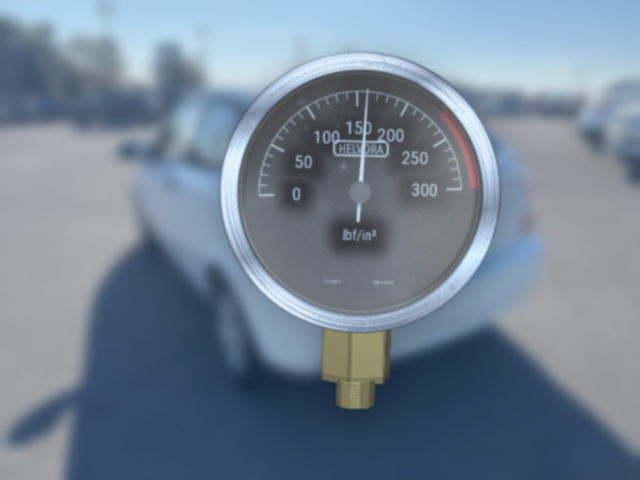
160,psi
